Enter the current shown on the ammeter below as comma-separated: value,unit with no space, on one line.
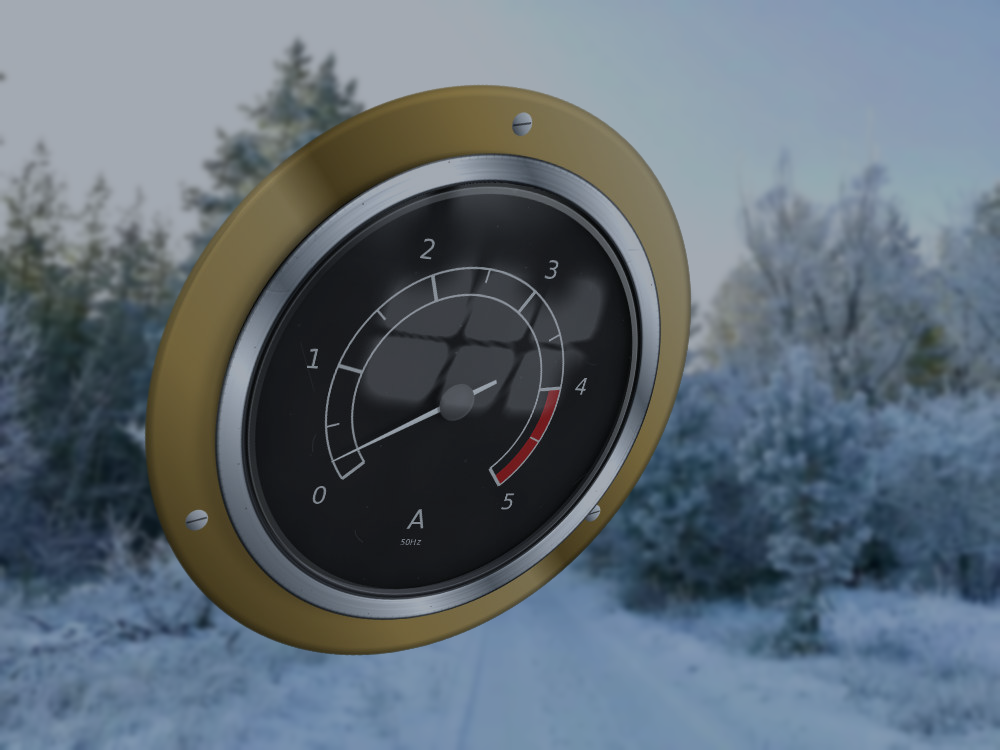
0.25,A
